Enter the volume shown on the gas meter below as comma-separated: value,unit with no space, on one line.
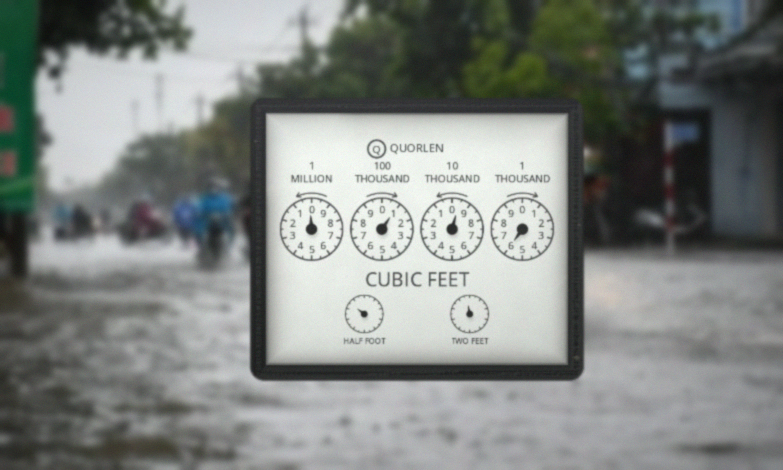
9600,ft³
